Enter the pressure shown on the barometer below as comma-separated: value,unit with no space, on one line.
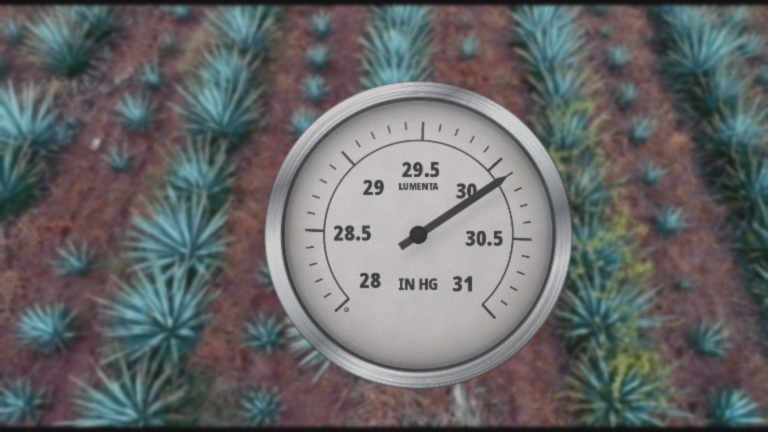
30.1,inHg
